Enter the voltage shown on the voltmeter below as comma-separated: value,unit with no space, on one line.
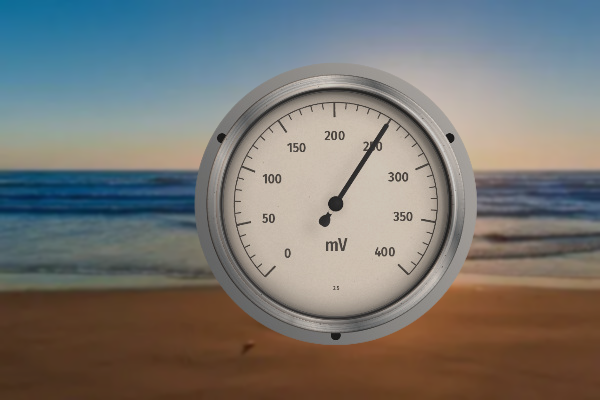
250,mV
